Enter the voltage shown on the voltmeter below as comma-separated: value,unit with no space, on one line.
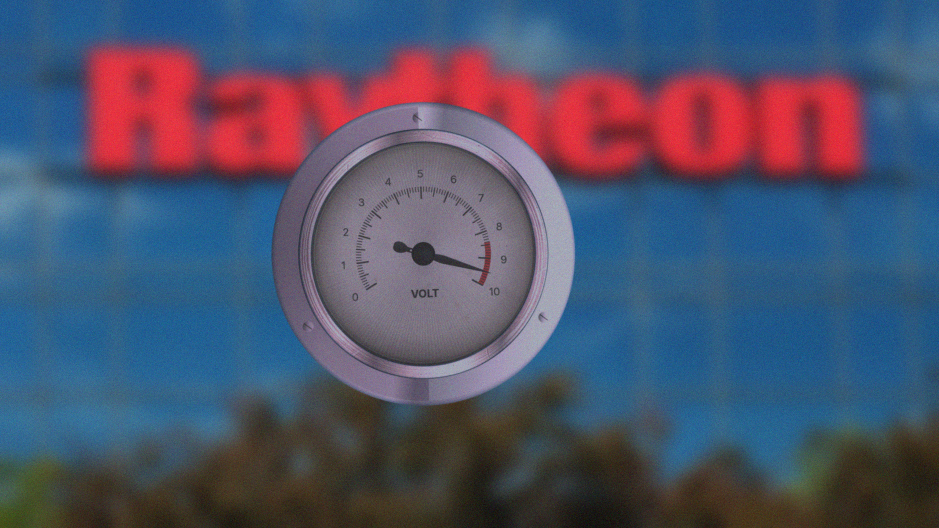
9.5,V
